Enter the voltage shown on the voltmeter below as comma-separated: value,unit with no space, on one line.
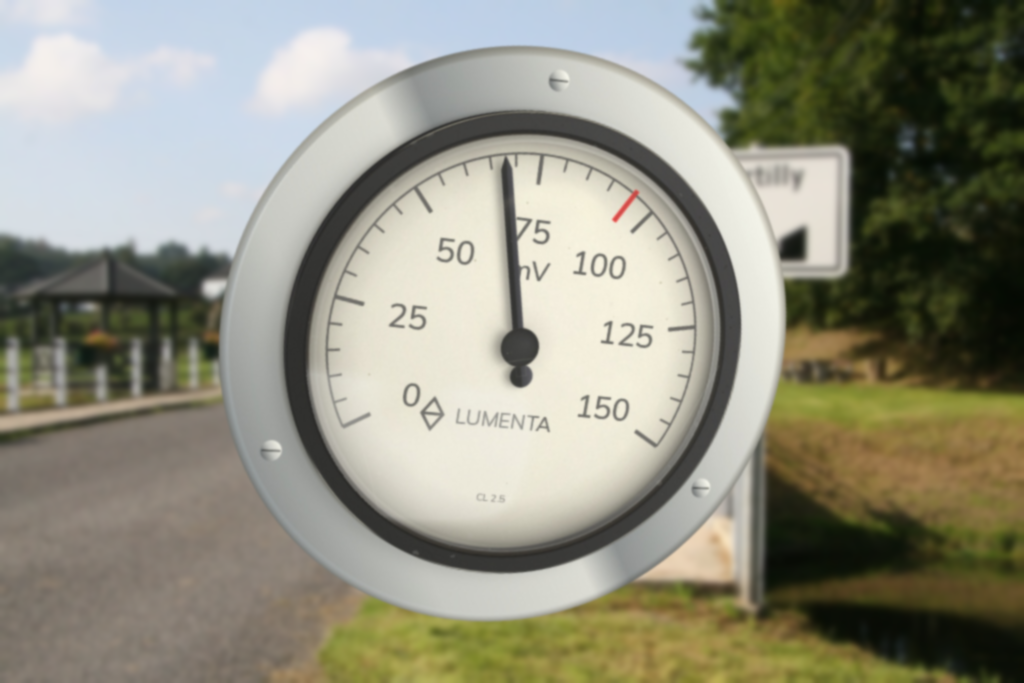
67.5,mV
